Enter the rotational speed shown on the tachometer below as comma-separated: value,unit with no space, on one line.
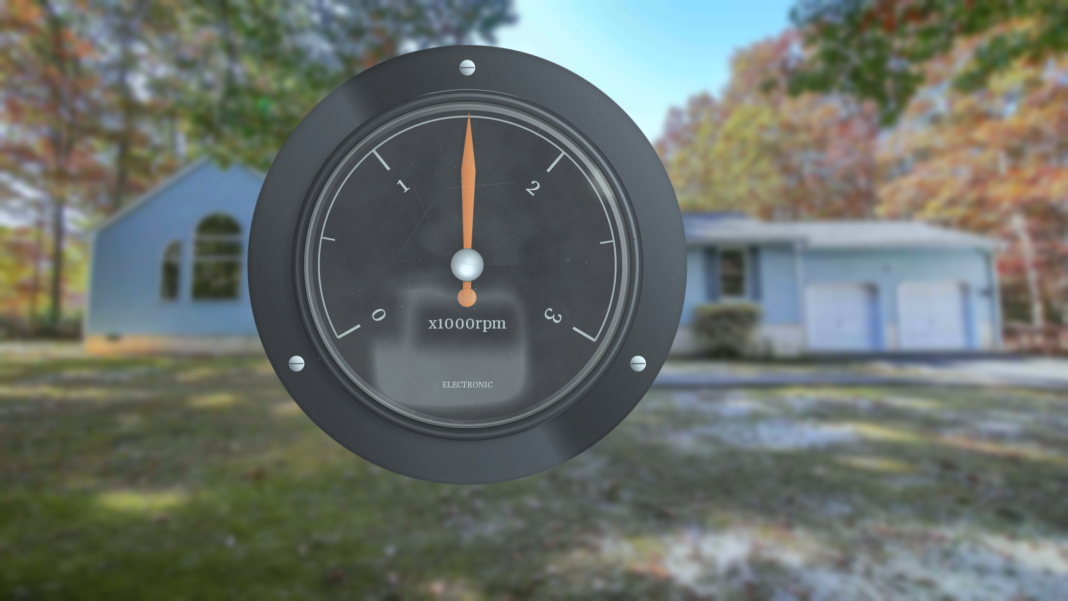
1500,rpm
